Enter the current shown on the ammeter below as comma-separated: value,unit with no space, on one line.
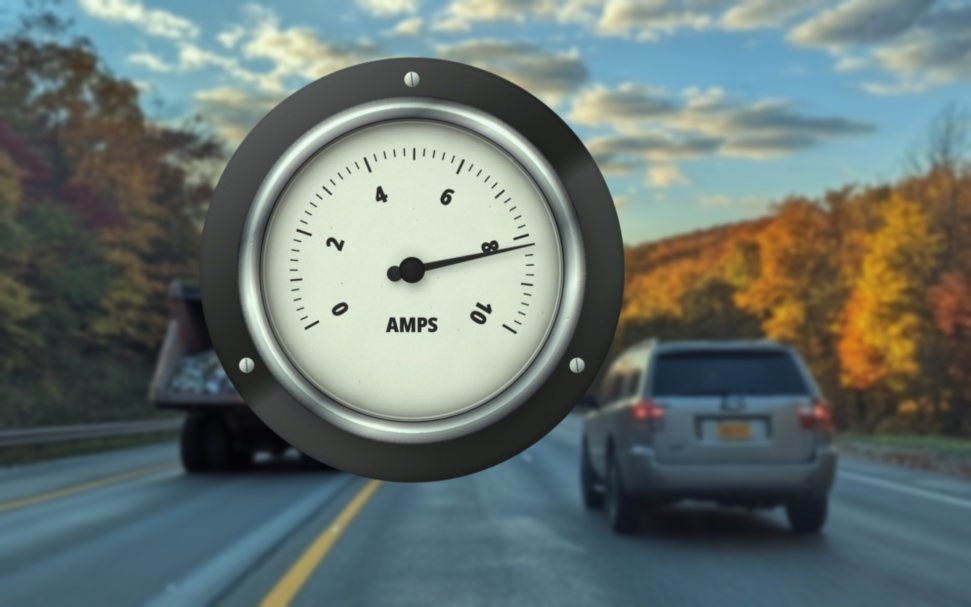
8.2,A
